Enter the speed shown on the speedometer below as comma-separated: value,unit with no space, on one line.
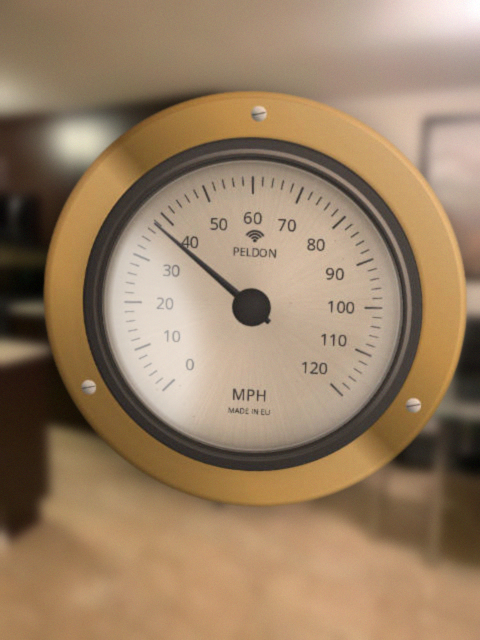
38,mph
